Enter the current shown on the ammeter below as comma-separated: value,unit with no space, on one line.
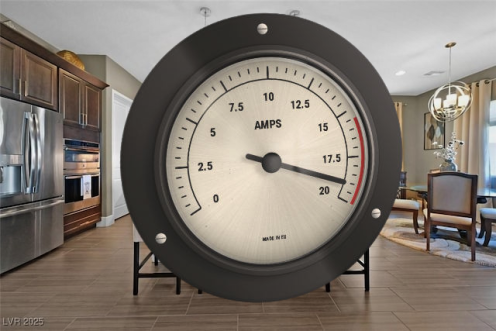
19,A
